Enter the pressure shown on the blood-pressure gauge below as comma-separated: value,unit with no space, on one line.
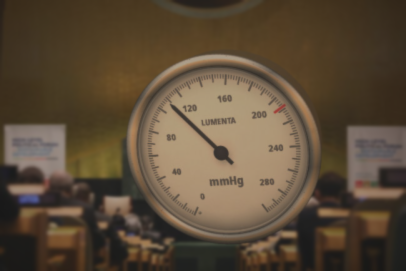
110,mmHg
